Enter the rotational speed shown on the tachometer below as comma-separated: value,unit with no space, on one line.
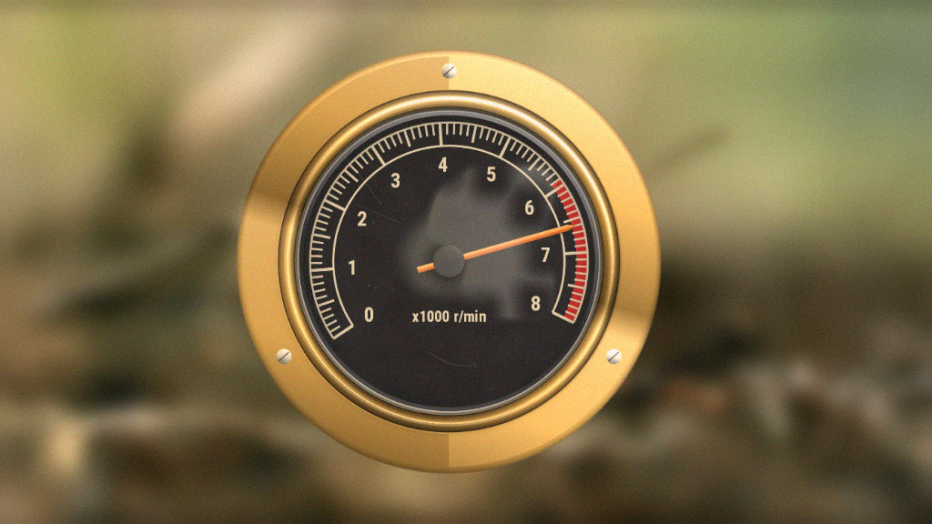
6600,rpm
